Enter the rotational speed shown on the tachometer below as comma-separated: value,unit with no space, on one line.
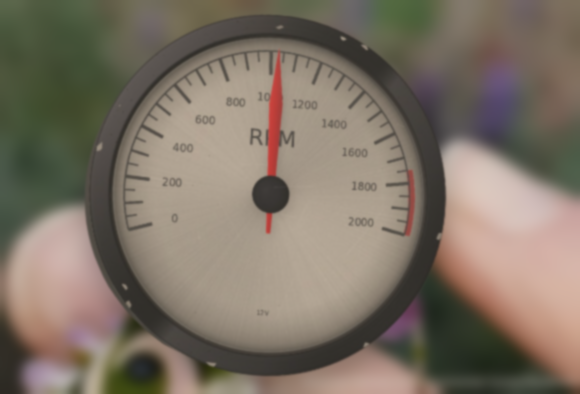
1025,rpm
